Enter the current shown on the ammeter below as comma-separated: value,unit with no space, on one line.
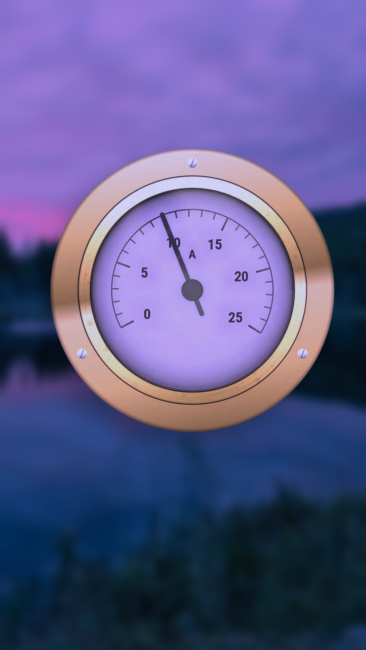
10,A
